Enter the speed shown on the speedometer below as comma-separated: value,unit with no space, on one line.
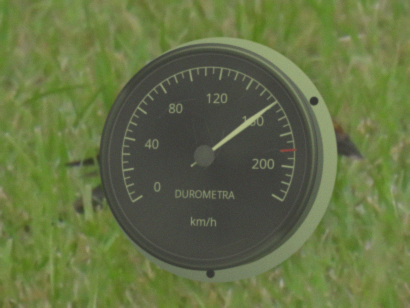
160,km/h
